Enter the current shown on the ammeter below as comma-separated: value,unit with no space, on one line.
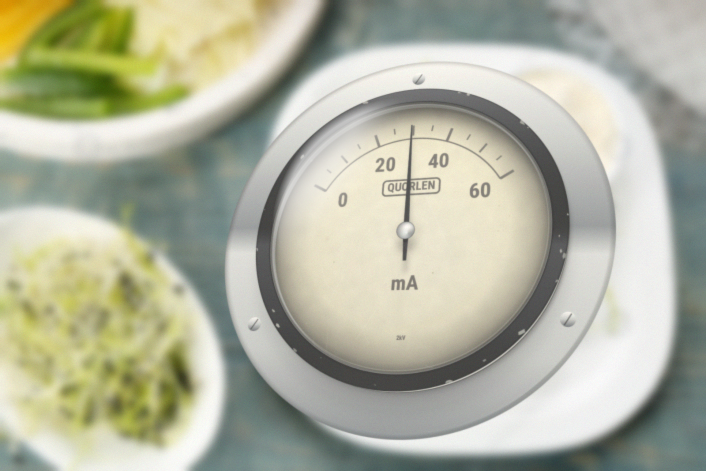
30,mA
